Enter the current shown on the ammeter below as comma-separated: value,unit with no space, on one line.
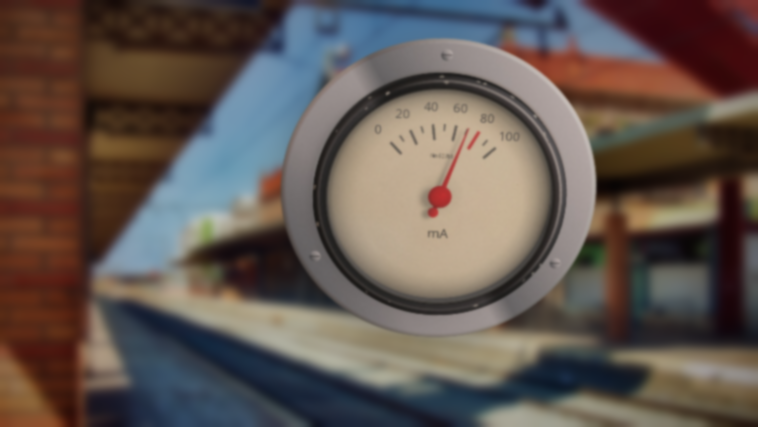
70,mA
